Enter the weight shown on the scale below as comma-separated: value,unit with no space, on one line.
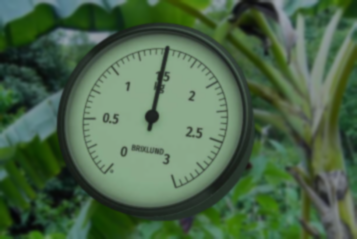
1.5,kg
